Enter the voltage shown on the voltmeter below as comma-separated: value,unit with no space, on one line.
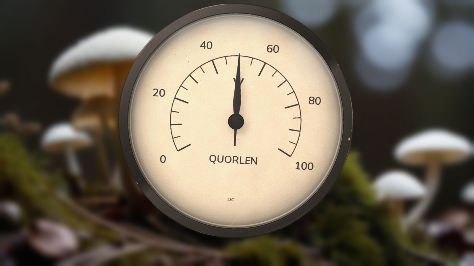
50,V
